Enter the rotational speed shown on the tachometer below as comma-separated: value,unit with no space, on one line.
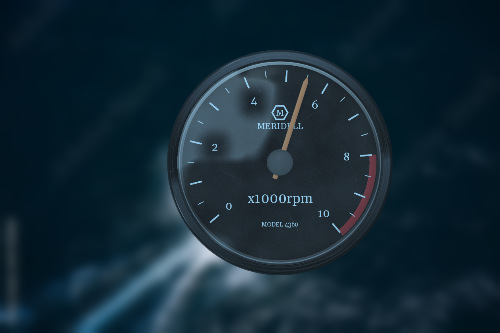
5500,rpm
